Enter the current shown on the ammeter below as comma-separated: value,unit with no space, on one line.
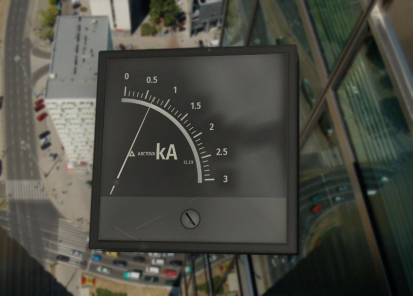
0.7,kA
